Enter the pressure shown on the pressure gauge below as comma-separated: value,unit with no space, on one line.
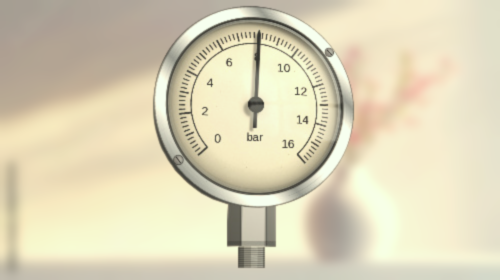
8,bar
